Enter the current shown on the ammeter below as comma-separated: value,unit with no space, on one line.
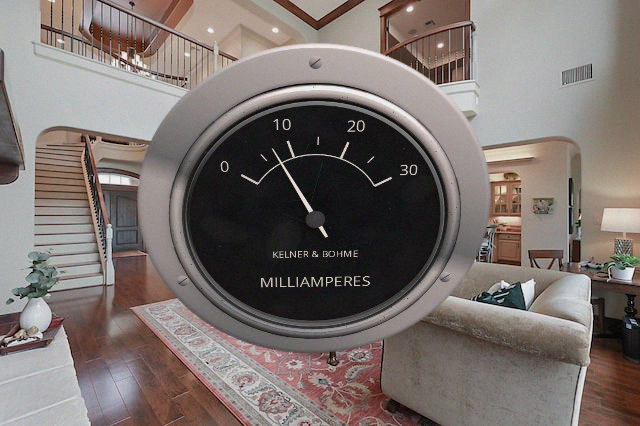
7.5,mA
